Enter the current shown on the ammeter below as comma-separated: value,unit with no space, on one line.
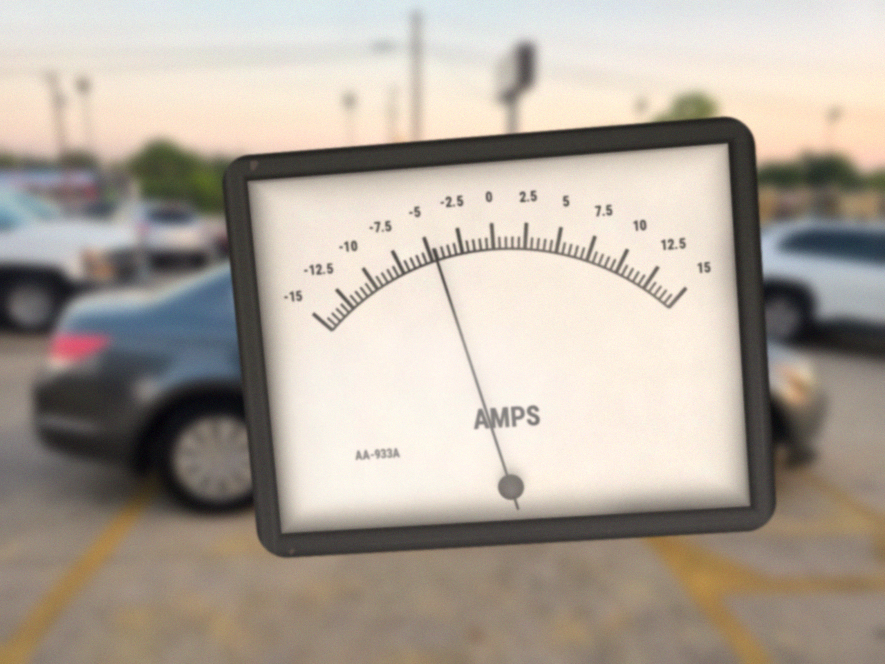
-4.5,A
